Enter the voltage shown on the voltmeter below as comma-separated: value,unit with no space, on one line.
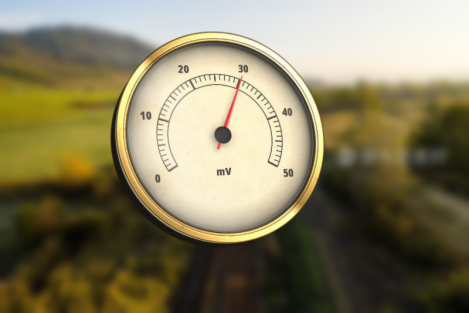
30,mV
